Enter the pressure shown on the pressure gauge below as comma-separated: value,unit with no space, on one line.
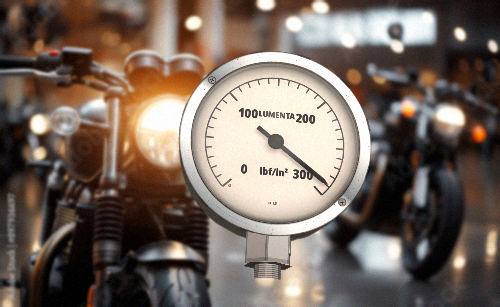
290,psi
